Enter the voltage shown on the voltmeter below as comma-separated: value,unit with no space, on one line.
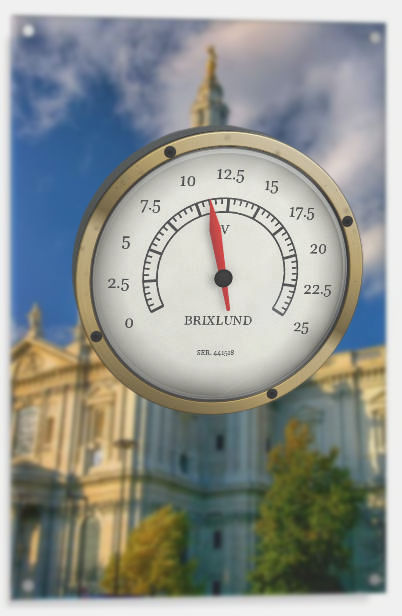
11,V
